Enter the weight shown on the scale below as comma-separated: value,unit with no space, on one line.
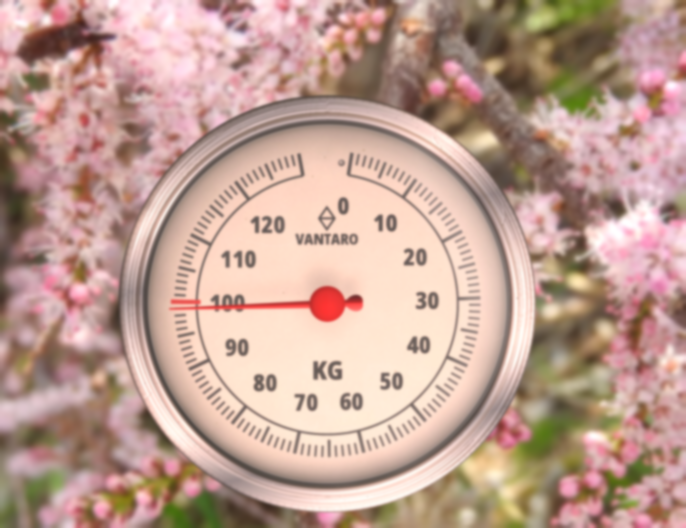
99,kg
